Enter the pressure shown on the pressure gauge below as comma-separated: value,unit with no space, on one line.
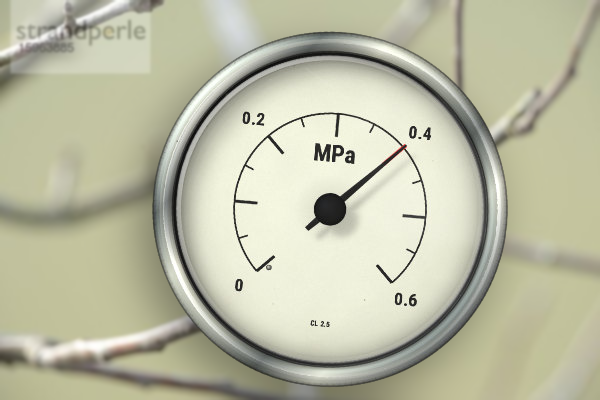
0.4,MPa
